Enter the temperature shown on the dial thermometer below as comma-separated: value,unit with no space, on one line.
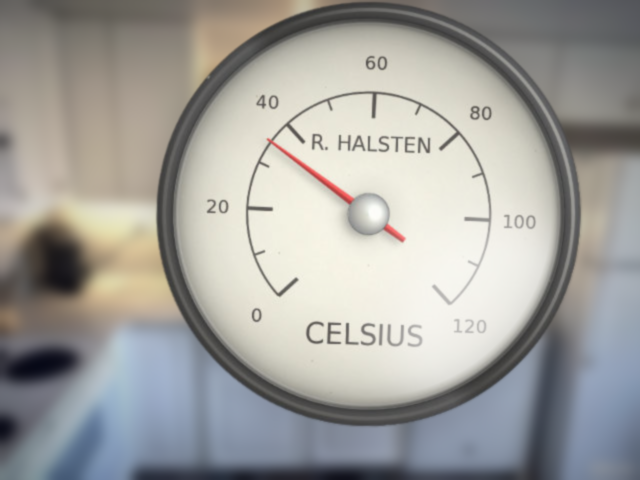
35,°C
